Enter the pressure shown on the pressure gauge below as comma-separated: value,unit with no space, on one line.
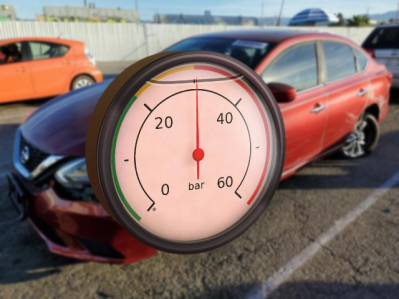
30,bar
